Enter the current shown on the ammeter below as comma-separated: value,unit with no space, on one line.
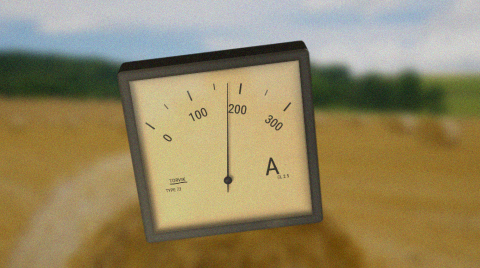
175,A
